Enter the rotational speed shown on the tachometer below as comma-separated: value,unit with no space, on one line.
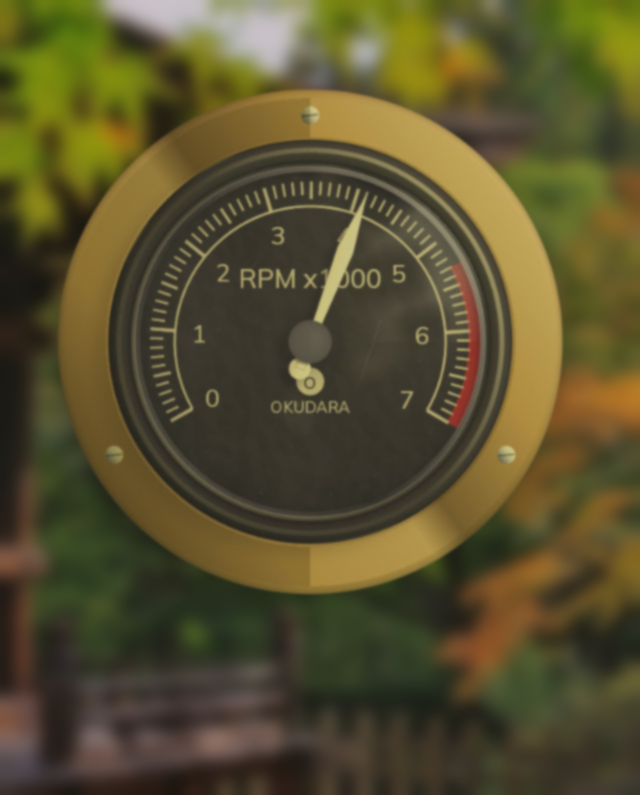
4100,rpm
